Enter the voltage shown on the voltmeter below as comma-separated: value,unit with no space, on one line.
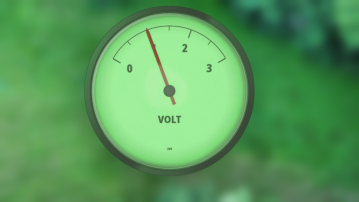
1,V
